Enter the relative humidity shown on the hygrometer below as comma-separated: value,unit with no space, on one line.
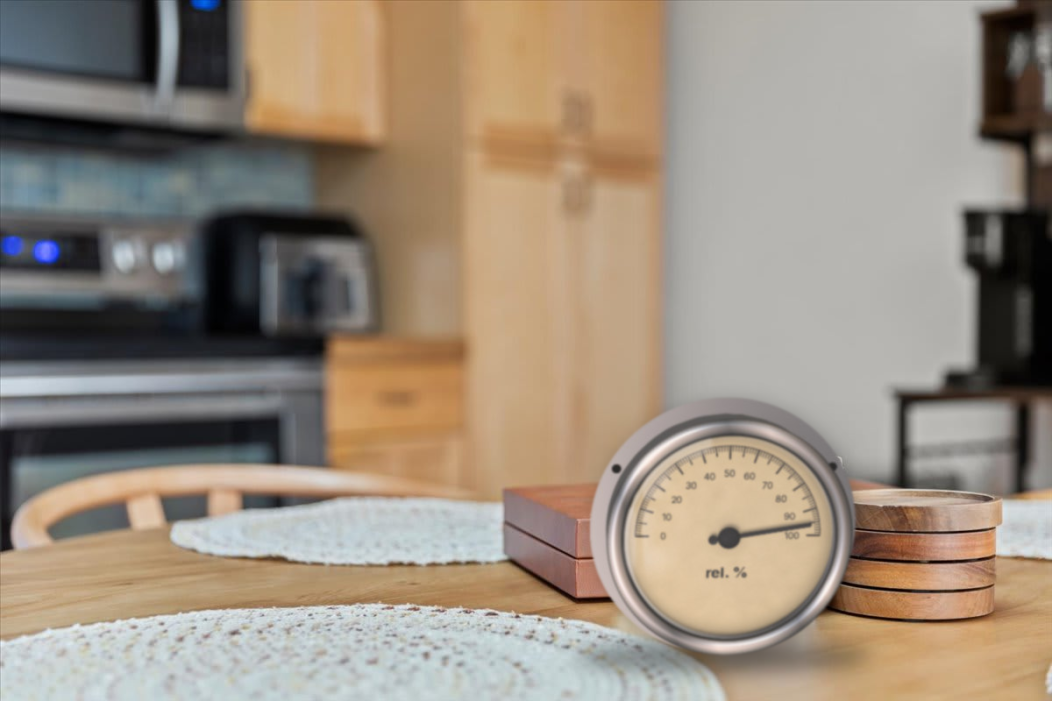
95,%
